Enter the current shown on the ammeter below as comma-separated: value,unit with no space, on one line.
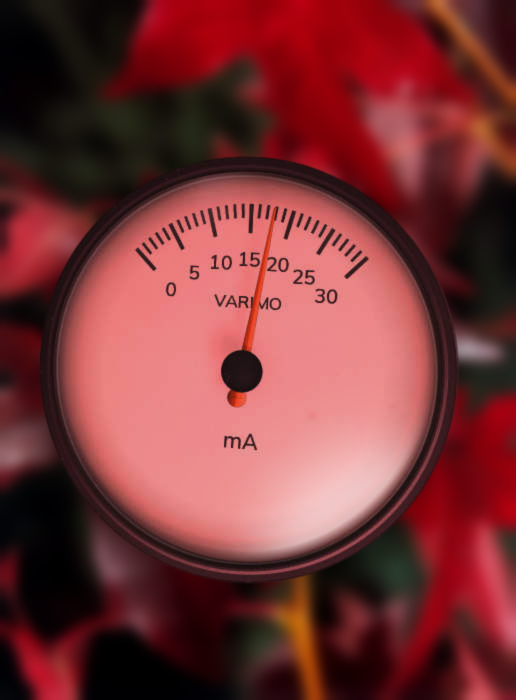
18,mA
